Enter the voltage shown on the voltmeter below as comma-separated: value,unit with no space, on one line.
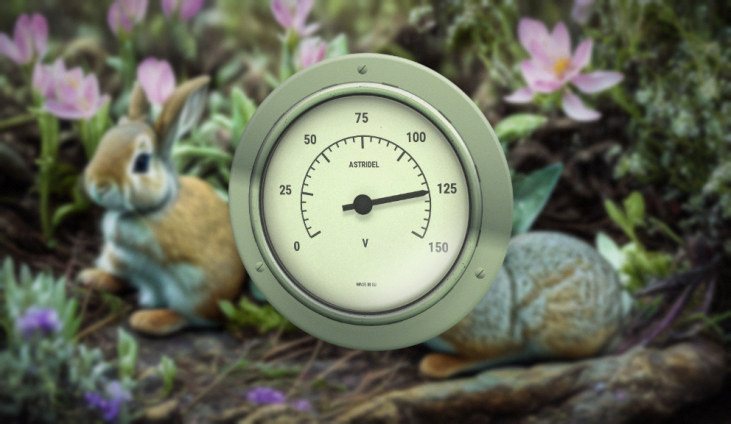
125,V
